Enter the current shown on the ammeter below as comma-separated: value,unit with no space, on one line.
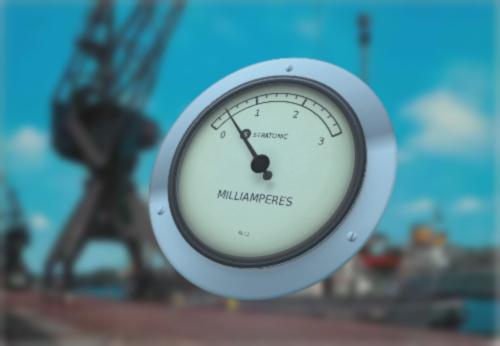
0.4,mA
